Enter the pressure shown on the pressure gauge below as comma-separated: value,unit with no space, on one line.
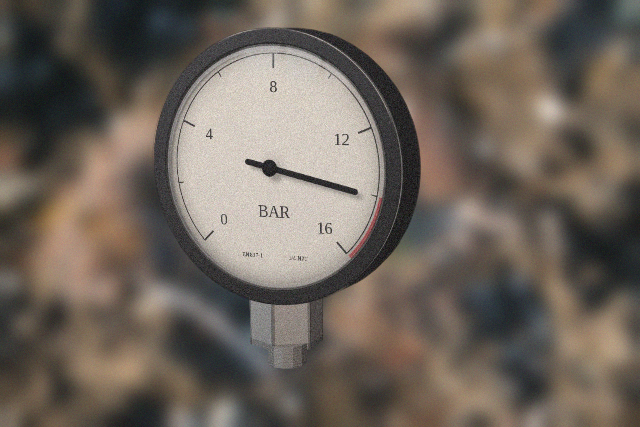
14,bar
